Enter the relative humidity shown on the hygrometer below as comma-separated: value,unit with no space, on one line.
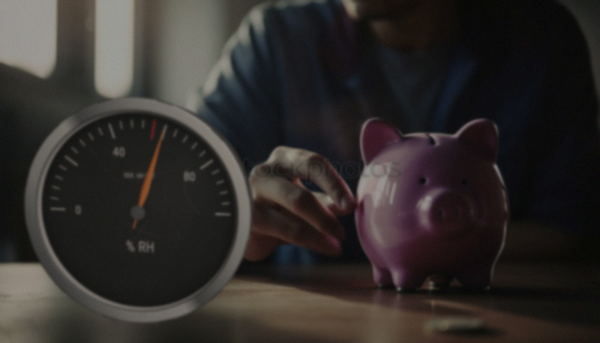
60,%
